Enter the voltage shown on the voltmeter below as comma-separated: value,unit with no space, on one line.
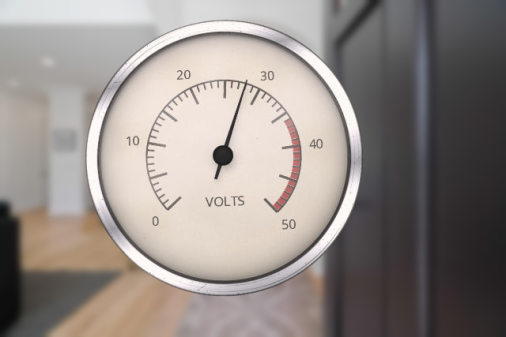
28,V
